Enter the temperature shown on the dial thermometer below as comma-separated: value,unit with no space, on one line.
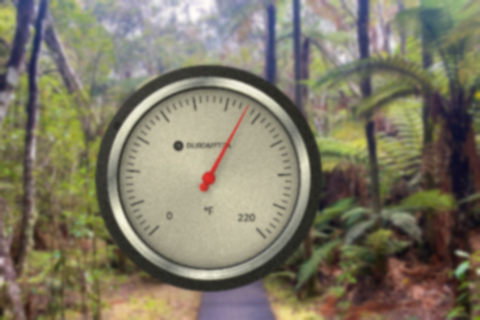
132,°F
